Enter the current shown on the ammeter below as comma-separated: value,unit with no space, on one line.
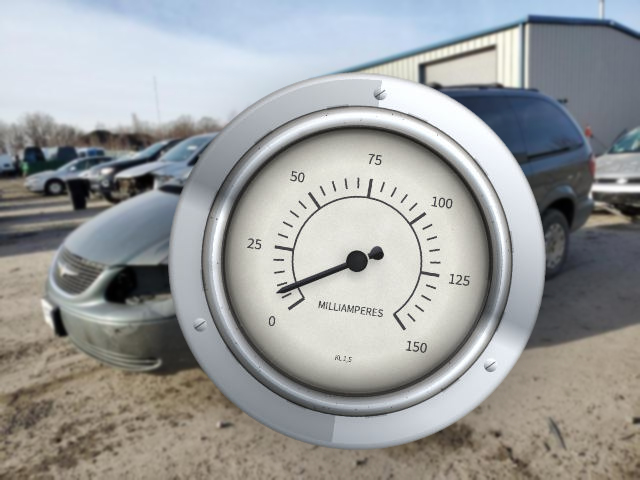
7.5,mA
